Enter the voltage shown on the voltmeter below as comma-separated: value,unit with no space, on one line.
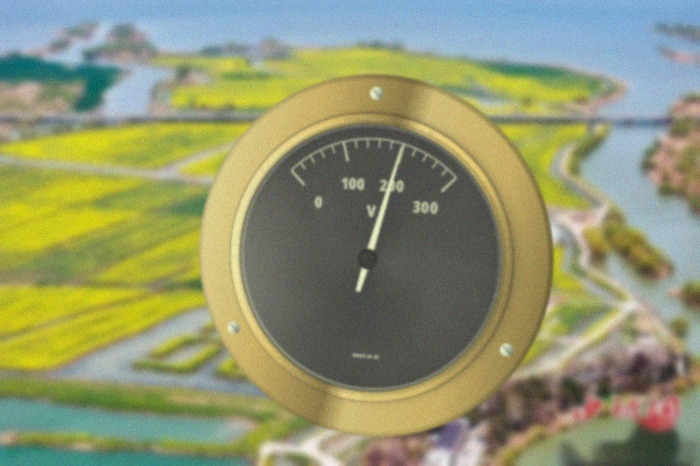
200,V
